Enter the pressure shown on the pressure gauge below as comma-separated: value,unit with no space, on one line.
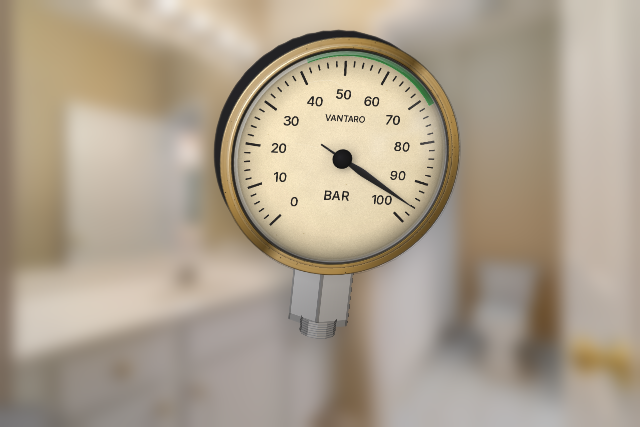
96,bar
